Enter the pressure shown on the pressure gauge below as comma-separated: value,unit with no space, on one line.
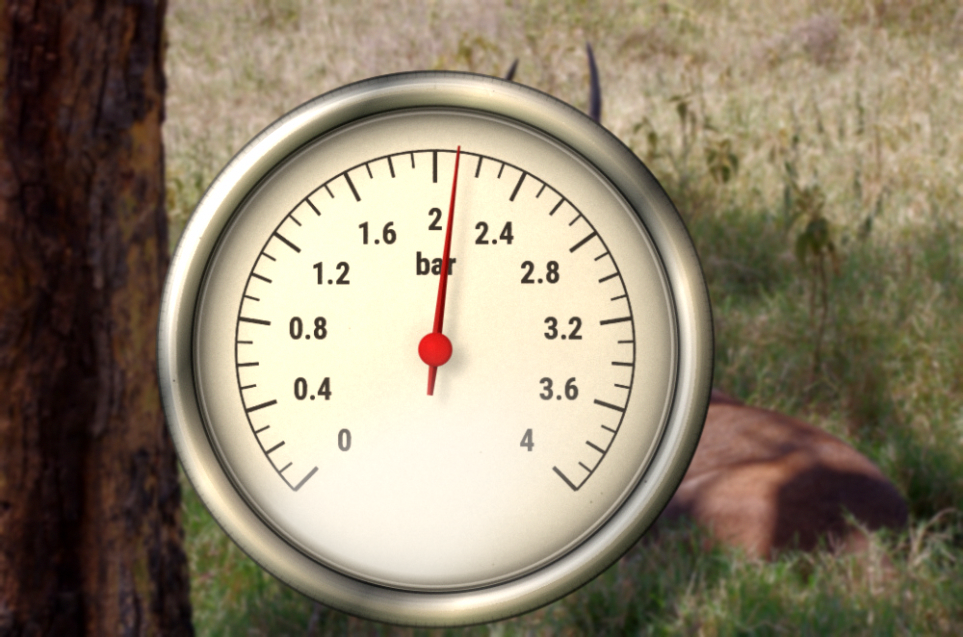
2.1,bar
